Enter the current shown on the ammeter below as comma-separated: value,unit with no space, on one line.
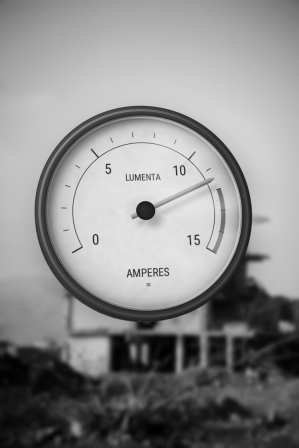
11.5,A
